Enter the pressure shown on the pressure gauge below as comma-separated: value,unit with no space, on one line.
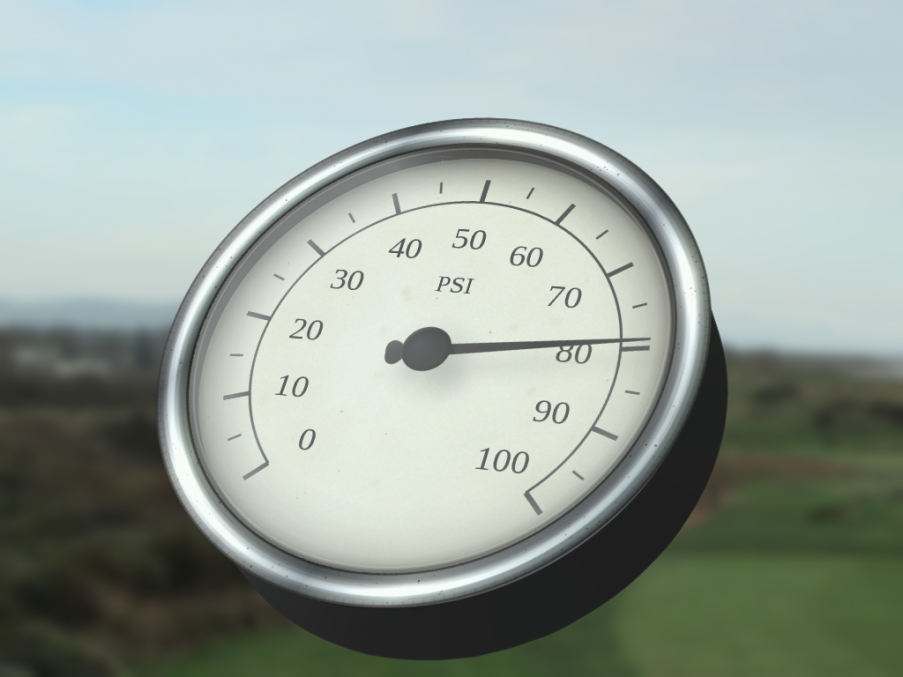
80,psi
